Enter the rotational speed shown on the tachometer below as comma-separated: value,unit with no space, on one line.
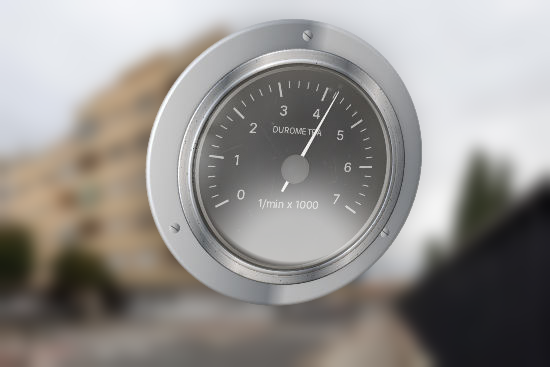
4200,rpm
